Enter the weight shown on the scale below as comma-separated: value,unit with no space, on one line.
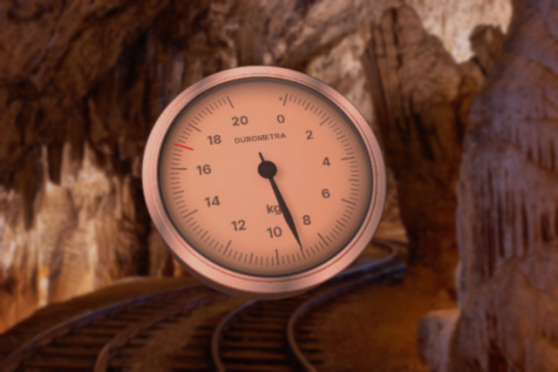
9,kg
